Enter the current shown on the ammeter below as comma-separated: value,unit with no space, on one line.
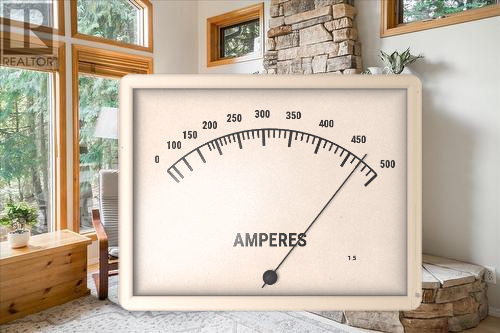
470,A
